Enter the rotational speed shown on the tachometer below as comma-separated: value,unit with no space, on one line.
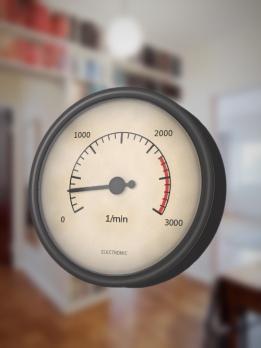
300,rpm
